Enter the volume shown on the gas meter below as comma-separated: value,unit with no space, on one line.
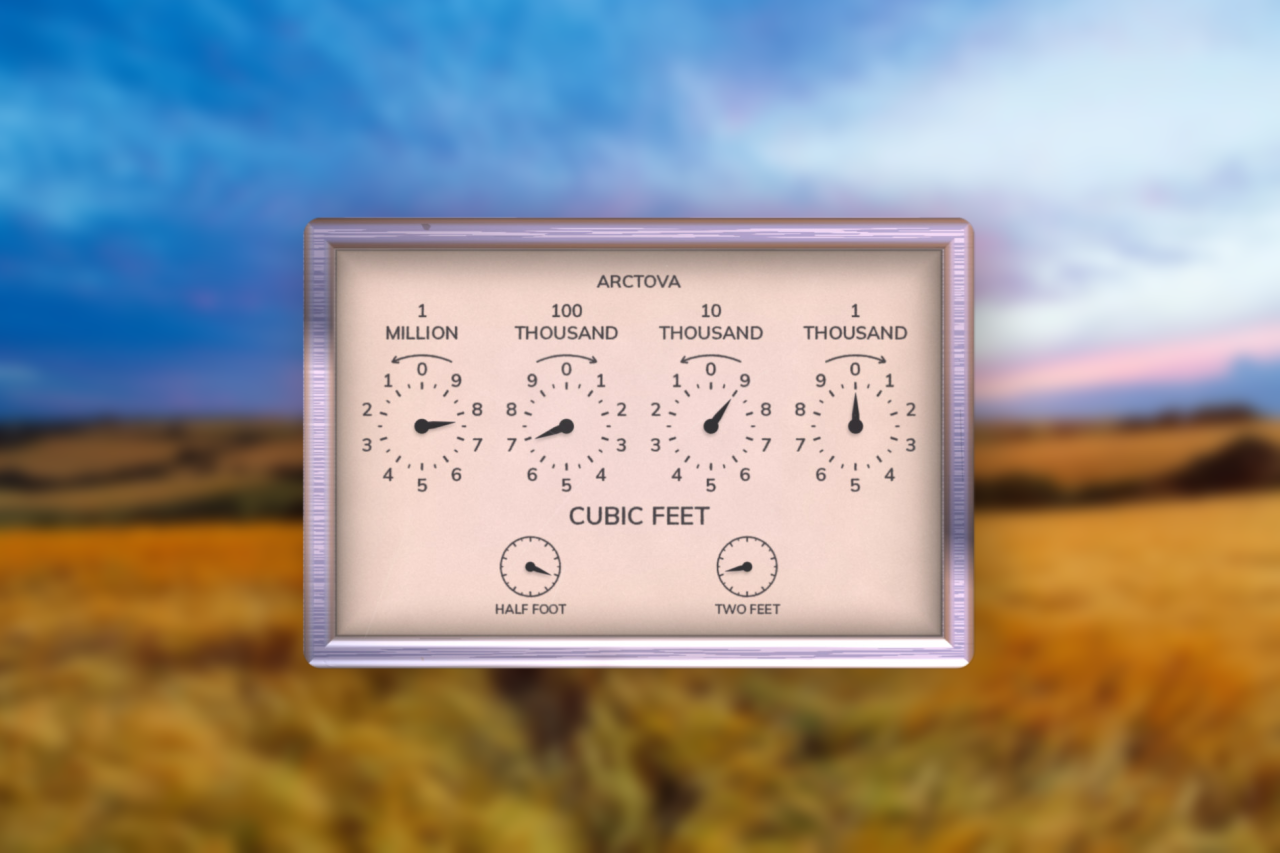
769000,ft³
